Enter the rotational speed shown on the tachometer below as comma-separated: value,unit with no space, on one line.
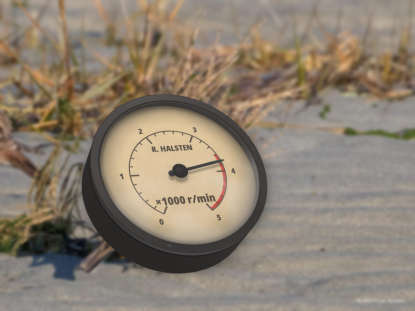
3800,rpm
